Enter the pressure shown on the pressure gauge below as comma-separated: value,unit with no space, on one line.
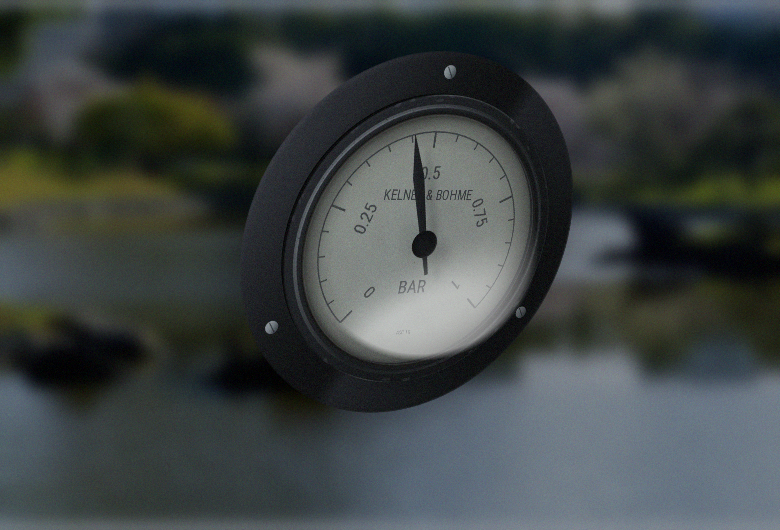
0.45,bar
